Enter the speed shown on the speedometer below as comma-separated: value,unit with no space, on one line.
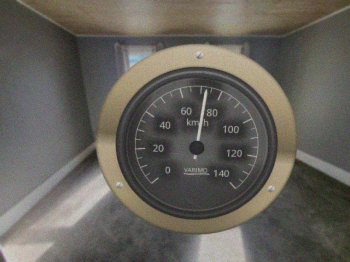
72.5,km/h
